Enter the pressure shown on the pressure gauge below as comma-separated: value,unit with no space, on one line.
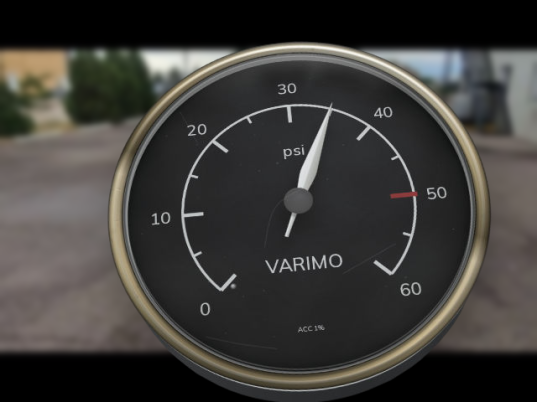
35,psi
